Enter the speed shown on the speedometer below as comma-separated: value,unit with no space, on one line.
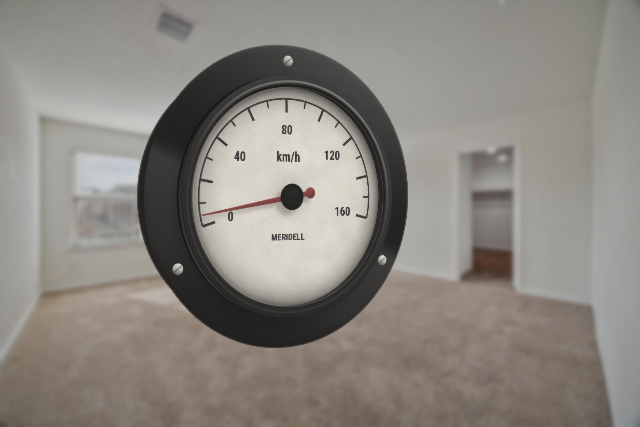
5,km/h
